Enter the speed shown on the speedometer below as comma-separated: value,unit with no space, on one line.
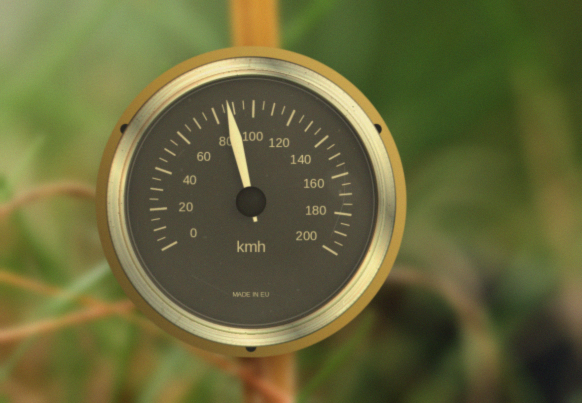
87.5,km/h
